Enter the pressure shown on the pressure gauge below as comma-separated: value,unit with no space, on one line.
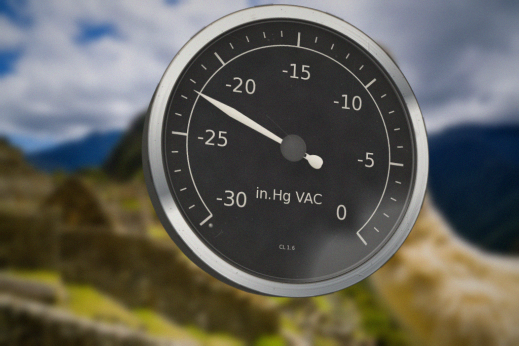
-22.5,inHg
